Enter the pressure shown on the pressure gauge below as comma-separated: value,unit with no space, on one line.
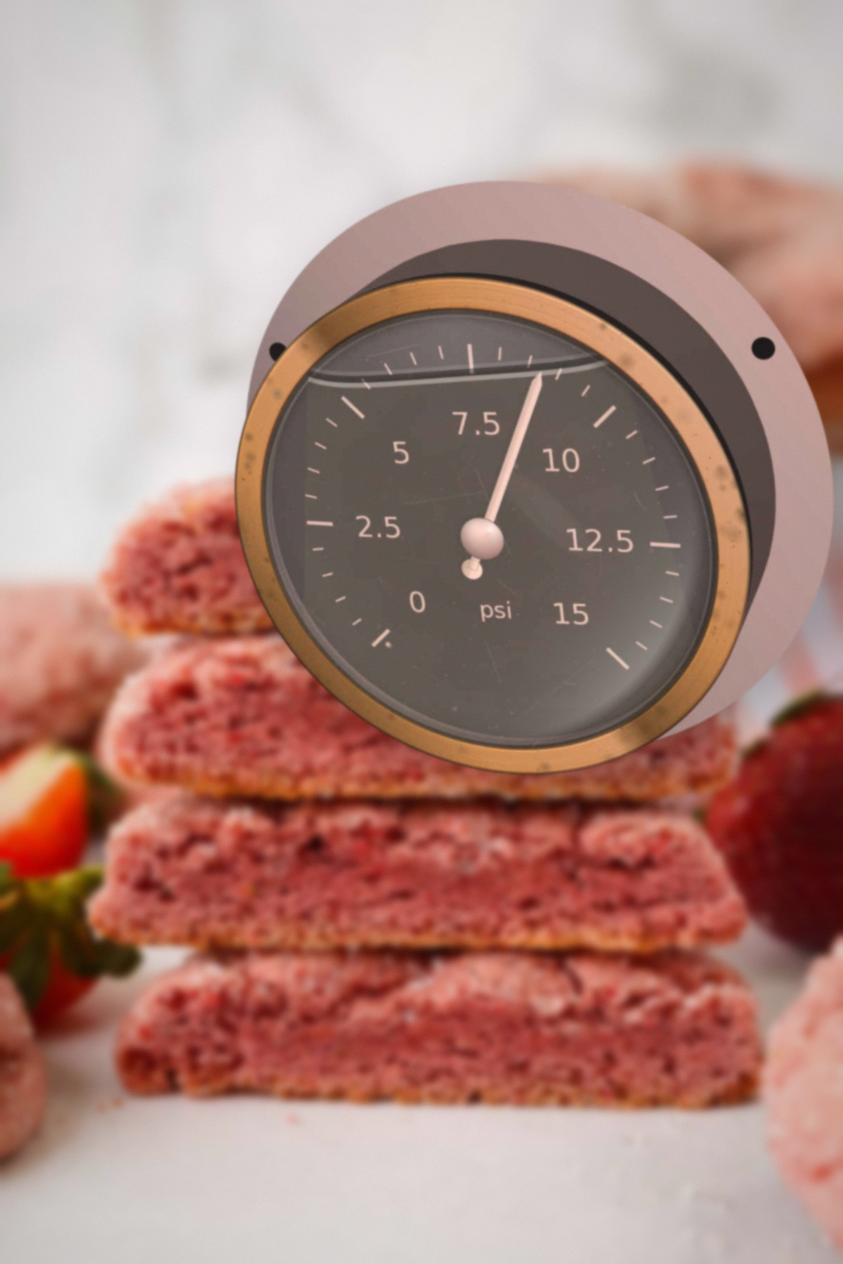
8.75,psi
